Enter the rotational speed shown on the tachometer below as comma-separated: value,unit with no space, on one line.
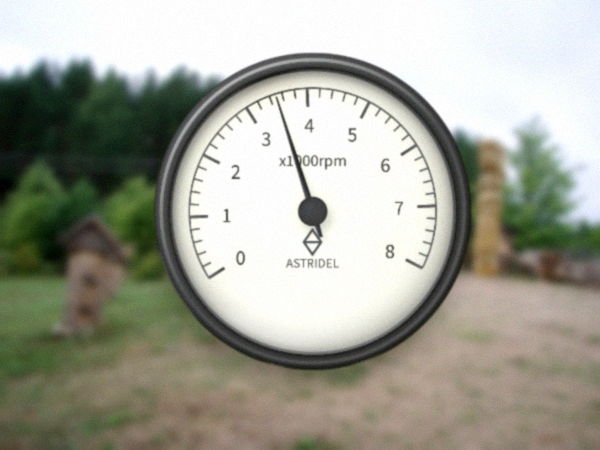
3500,rpm
